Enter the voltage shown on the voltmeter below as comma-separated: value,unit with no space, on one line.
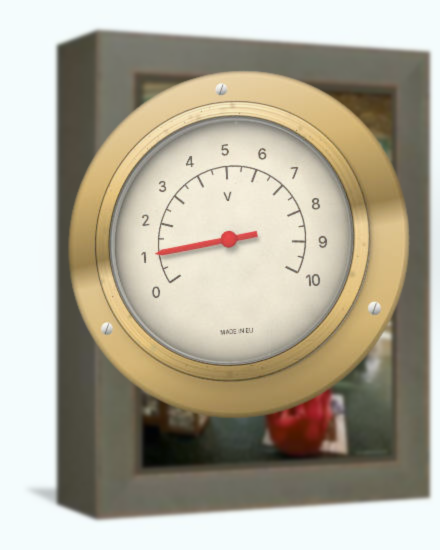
1,V
